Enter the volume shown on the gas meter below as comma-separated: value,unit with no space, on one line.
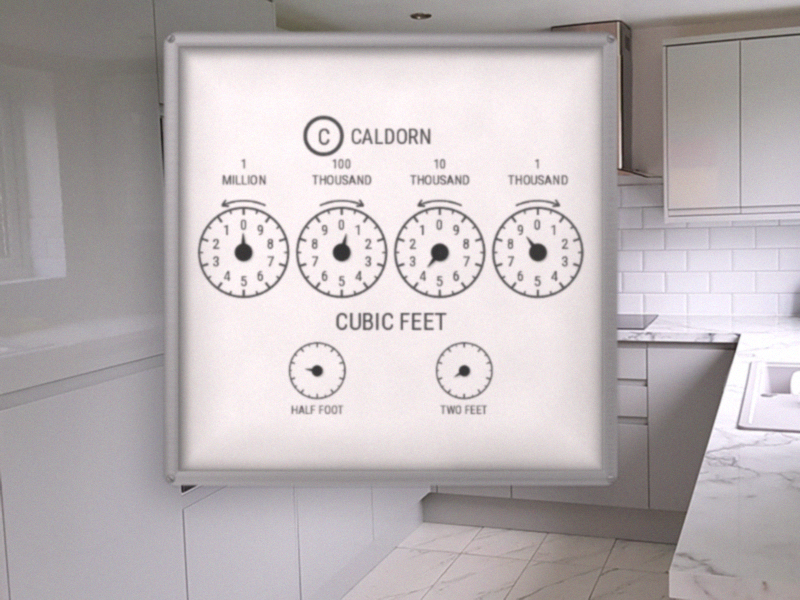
3900,ft³
